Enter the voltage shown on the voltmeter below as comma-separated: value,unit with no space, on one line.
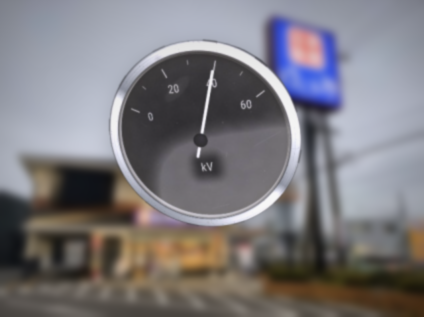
40,kV
